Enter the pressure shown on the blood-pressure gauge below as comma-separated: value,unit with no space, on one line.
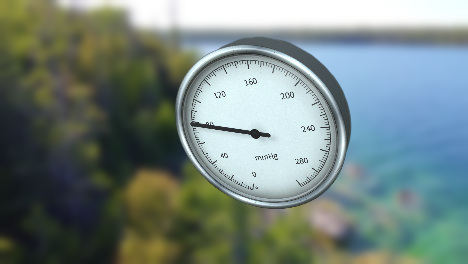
80,mmHg
